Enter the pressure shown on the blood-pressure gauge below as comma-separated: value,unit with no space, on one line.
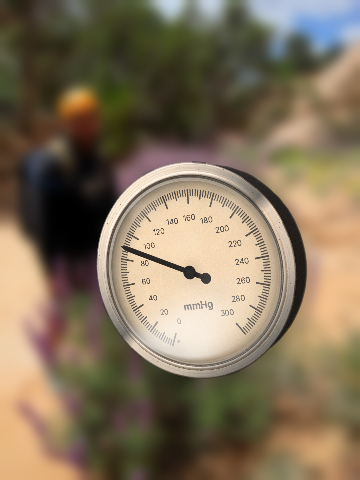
90,mmHg
